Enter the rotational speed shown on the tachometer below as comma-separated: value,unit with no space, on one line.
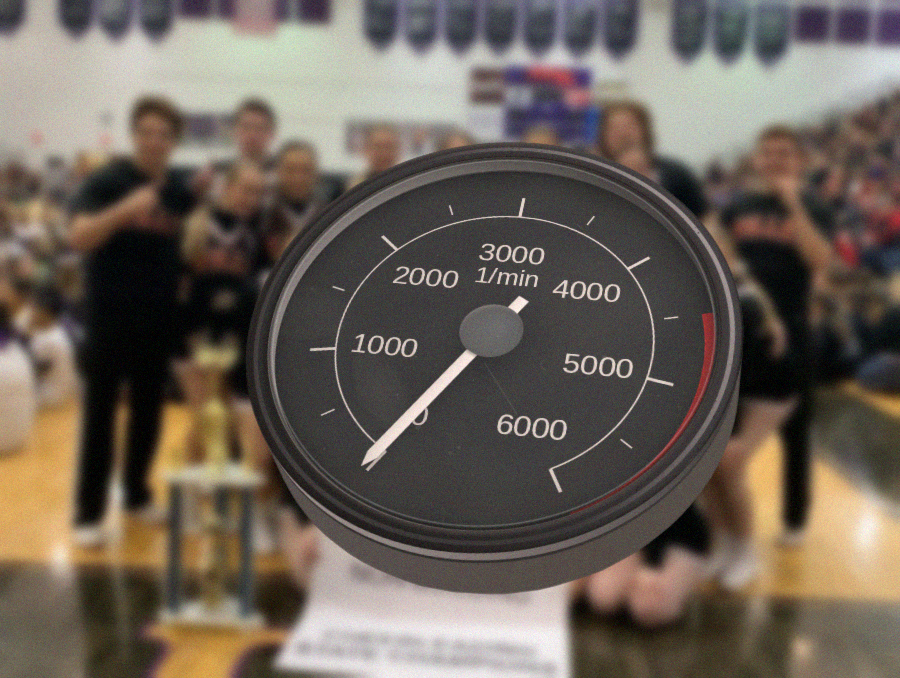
0,rpm
